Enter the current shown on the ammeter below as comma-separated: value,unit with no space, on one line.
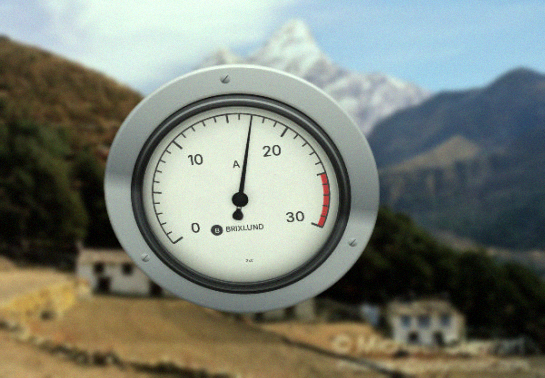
17,A
